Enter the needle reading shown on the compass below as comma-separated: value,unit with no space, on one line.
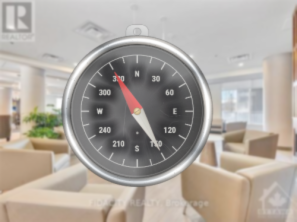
330,°
